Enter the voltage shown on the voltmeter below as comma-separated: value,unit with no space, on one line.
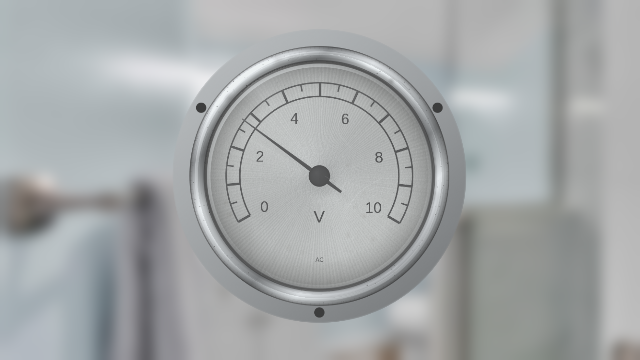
2.75,V
